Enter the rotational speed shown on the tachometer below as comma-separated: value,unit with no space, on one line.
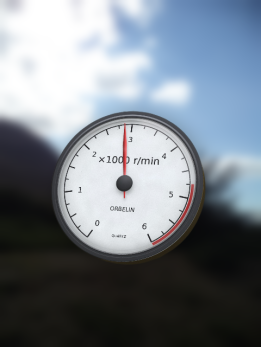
2875,rpm
